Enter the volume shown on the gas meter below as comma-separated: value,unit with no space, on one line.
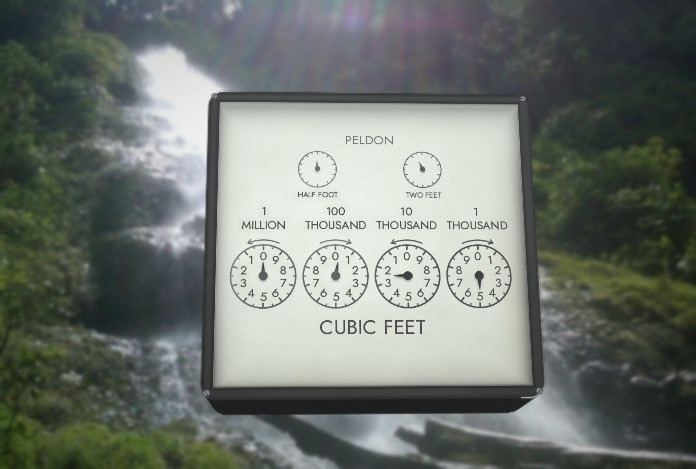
2500,ft³
